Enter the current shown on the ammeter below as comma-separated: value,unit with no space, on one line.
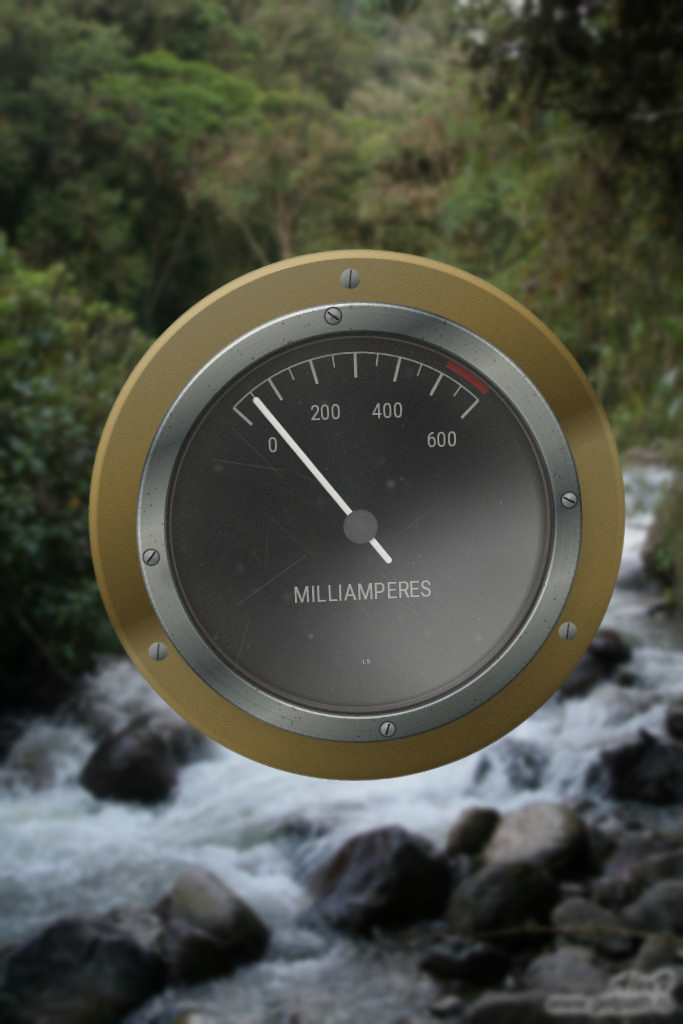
50,mA
